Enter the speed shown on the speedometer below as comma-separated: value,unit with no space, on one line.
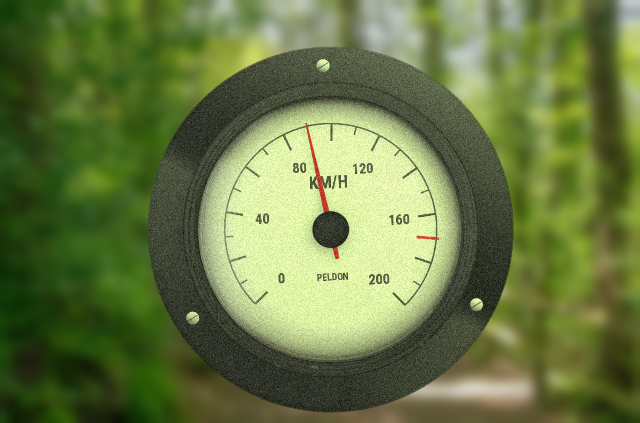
90,km/h
